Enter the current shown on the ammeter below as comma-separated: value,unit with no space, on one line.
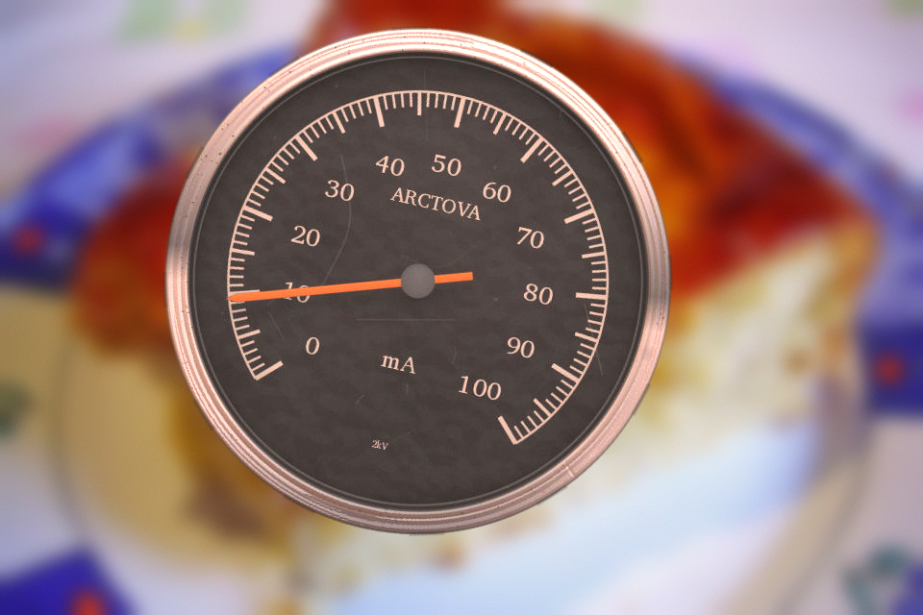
9.5,mA
